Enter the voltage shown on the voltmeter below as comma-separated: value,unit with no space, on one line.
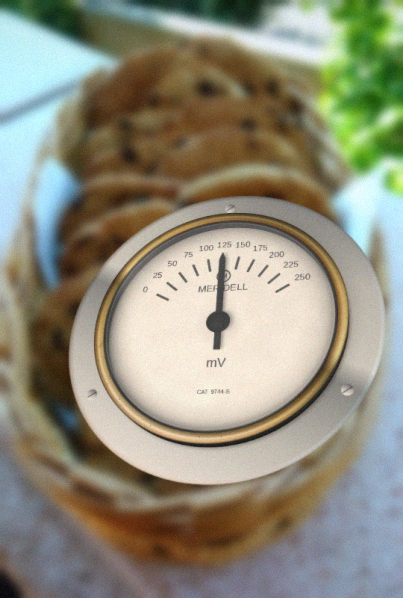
125,mV
